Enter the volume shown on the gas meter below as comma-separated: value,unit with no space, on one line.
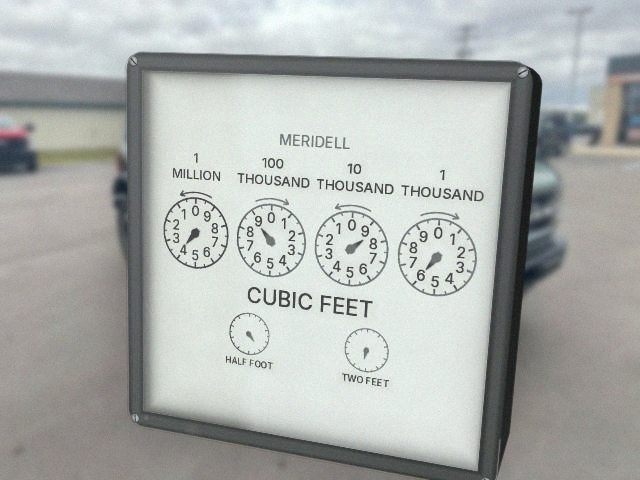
388600,ft³
